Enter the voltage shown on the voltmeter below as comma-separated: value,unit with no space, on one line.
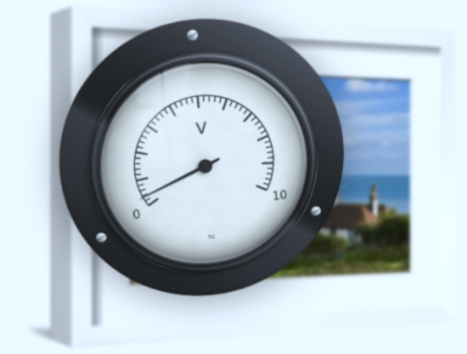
0.4,V
